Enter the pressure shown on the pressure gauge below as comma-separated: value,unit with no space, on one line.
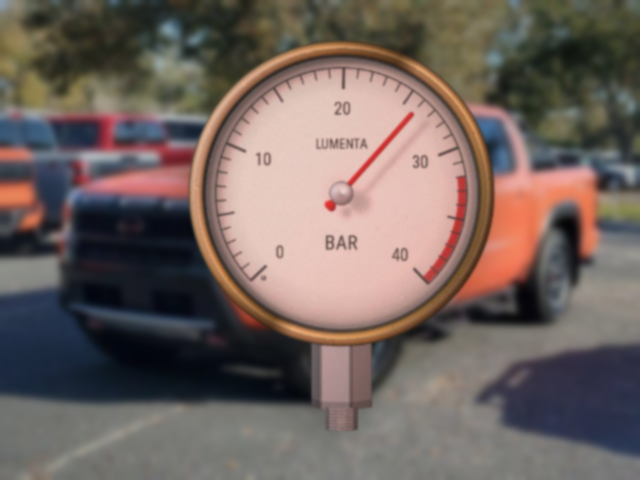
26,bar
